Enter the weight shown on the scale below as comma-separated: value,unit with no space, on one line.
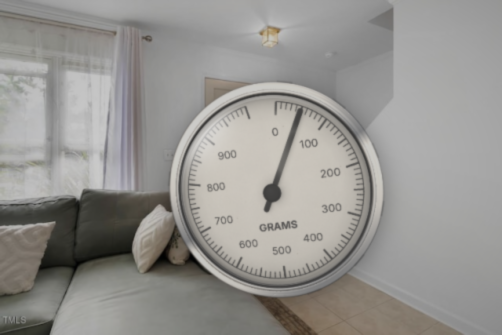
50,g
